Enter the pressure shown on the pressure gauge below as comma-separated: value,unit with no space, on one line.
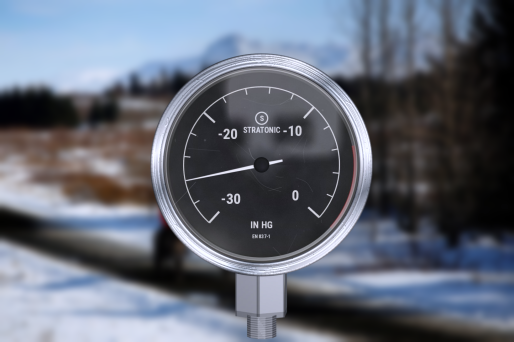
-26,inHg
